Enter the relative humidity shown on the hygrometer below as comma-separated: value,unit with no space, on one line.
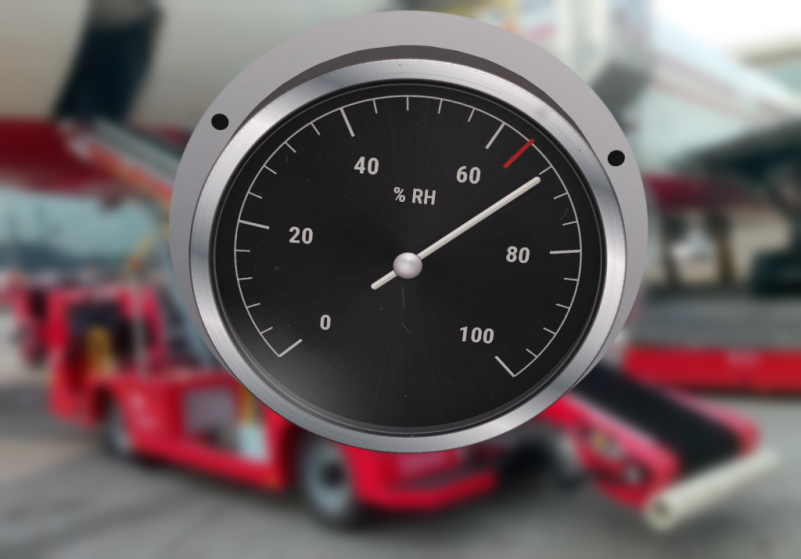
68,%
